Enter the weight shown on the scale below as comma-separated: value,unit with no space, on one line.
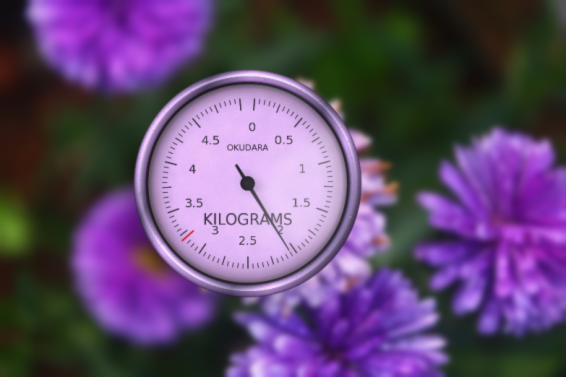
2.05,kg
